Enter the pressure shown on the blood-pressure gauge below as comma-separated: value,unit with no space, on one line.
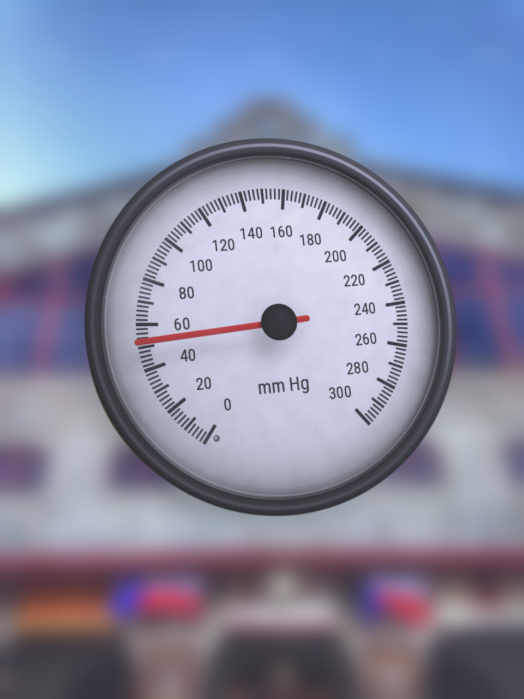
52,mmHg
